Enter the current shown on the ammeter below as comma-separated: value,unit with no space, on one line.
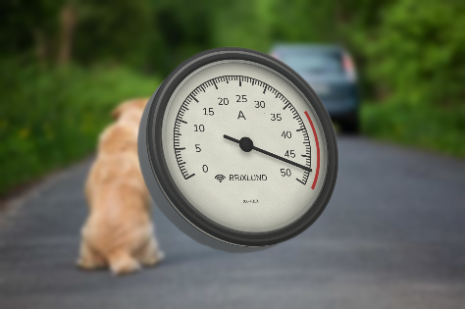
47.5,A
